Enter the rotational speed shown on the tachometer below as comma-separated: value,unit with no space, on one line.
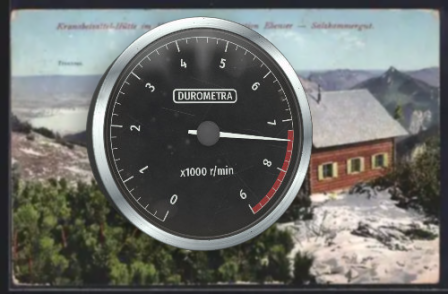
7400,rpm
